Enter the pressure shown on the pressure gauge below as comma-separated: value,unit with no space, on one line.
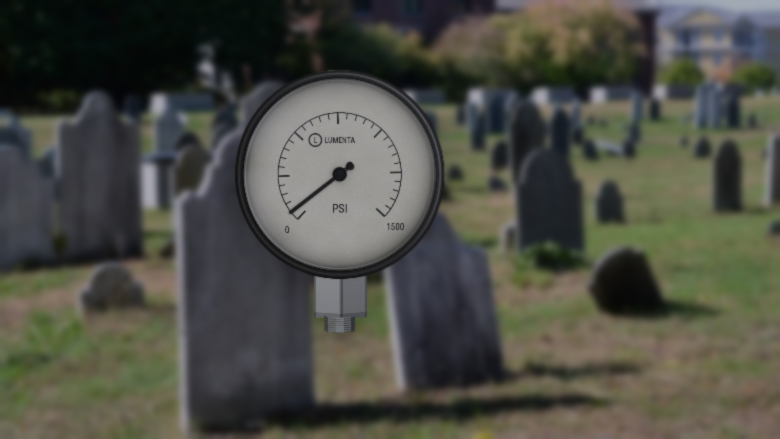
50,psi
